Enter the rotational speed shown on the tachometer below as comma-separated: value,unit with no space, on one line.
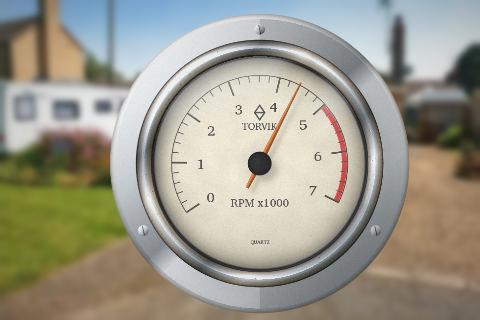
4400,rpm
